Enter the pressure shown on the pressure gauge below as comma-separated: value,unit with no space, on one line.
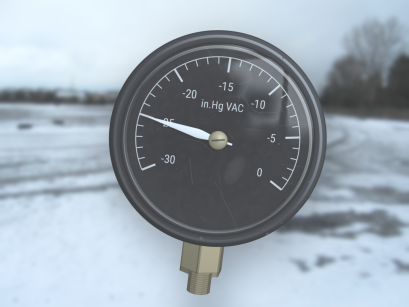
-25,inHg
